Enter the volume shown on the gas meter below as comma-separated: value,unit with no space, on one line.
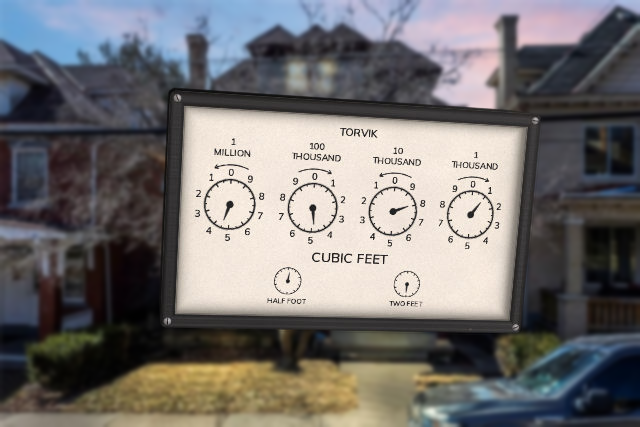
448100,ft³
